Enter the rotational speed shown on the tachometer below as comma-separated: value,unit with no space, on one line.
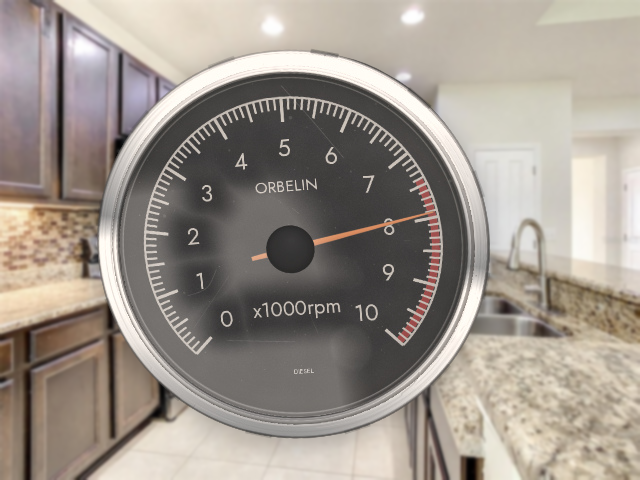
7900,rpm
